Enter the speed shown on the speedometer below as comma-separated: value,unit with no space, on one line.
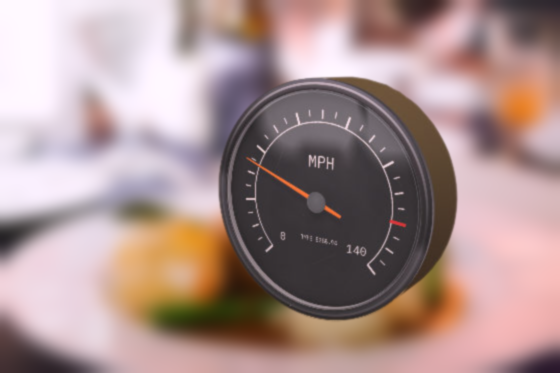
35,mph
